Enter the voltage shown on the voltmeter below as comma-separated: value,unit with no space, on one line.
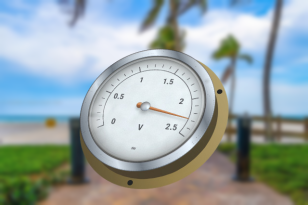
2.3,V
